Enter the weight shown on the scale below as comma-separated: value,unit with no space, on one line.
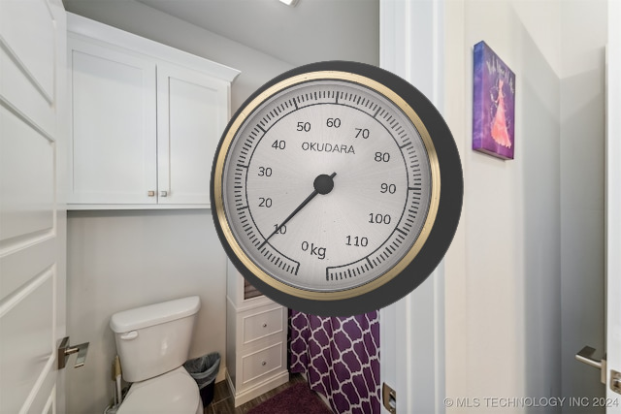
10,kg
